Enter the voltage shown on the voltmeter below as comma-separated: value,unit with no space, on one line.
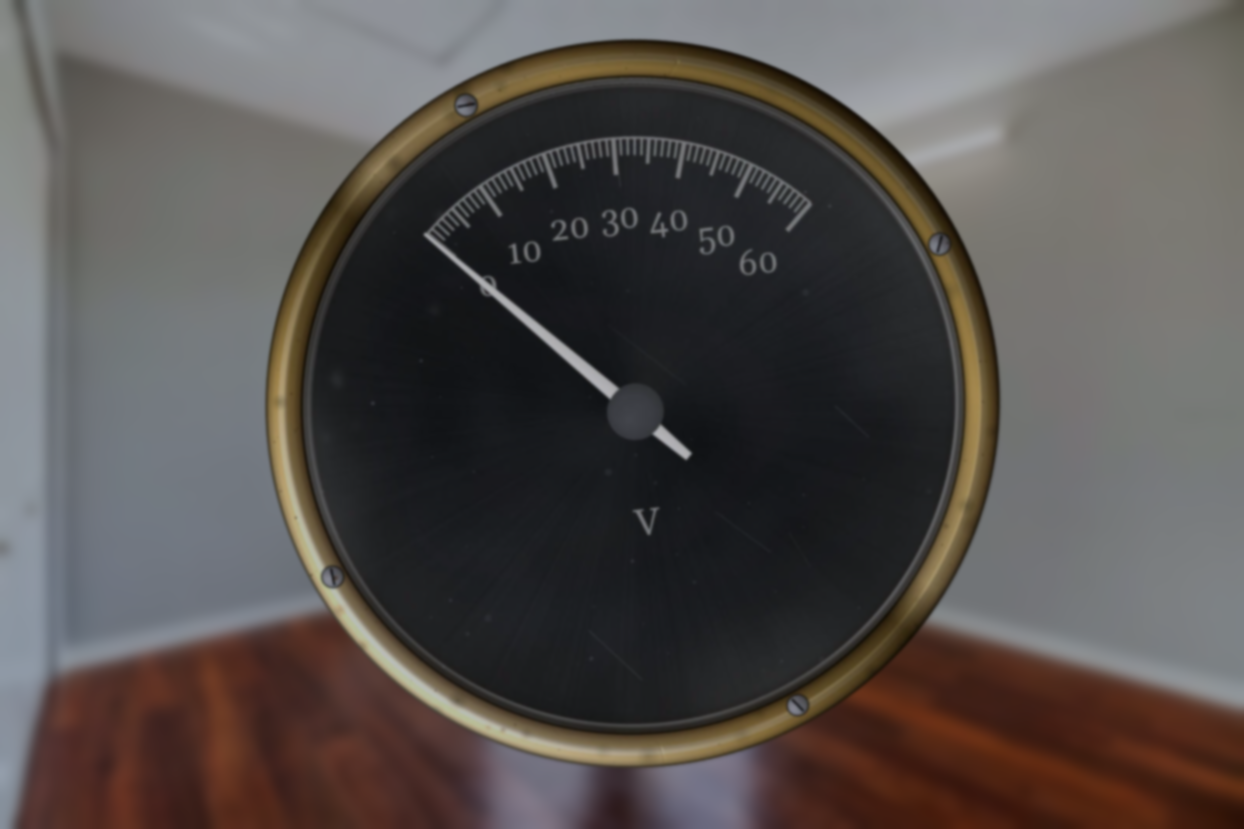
0,V
